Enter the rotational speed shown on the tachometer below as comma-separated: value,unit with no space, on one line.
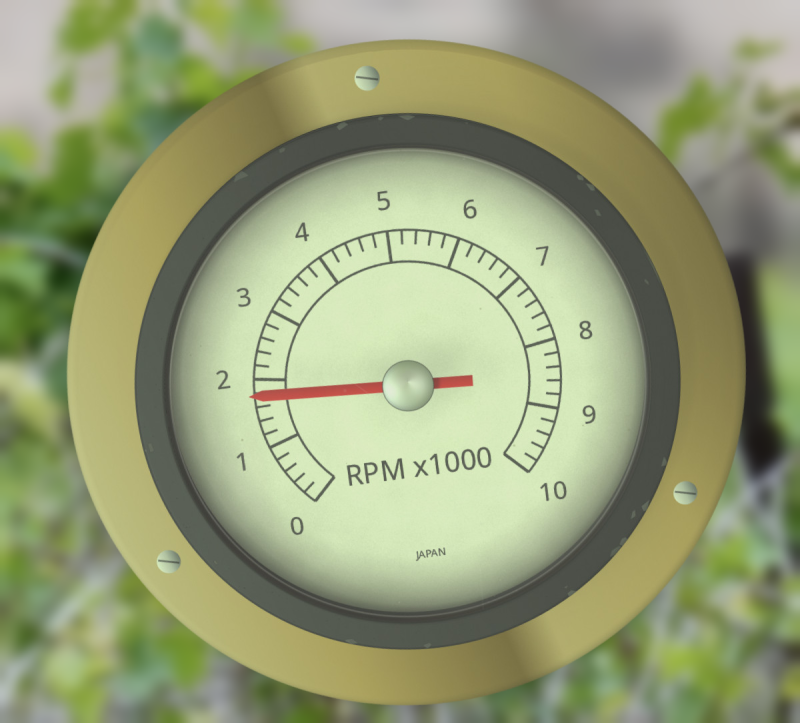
1800,rpm
